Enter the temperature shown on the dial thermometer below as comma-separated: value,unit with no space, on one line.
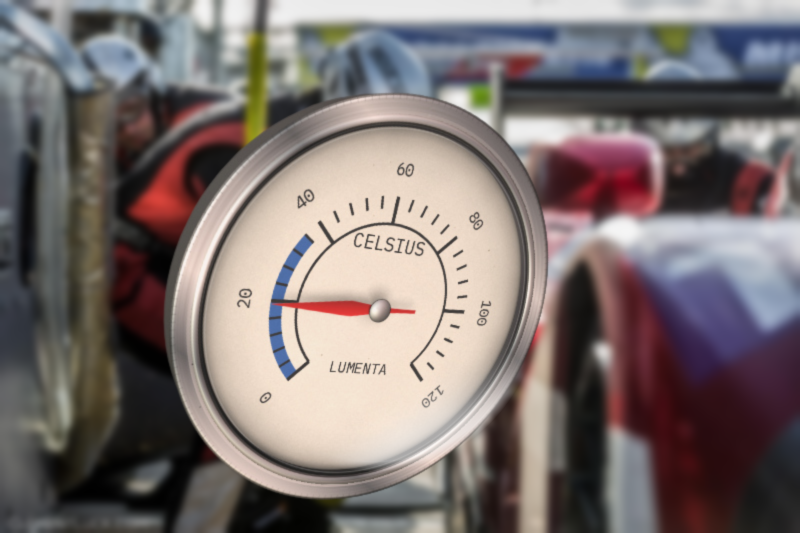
20,°C
